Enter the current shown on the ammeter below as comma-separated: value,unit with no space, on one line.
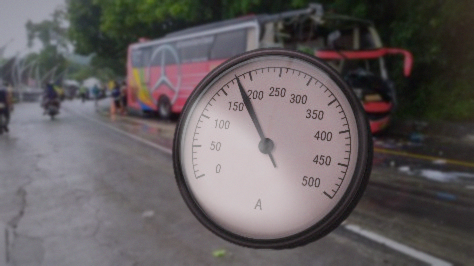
180,A
